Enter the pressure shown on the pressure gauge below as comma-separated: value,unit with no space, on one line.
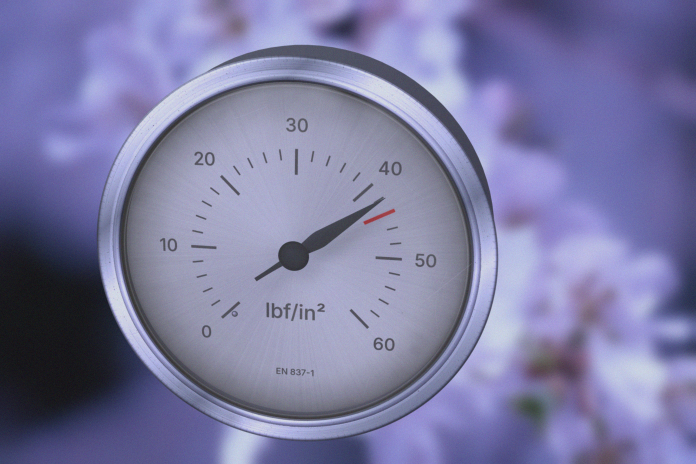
42,psi
